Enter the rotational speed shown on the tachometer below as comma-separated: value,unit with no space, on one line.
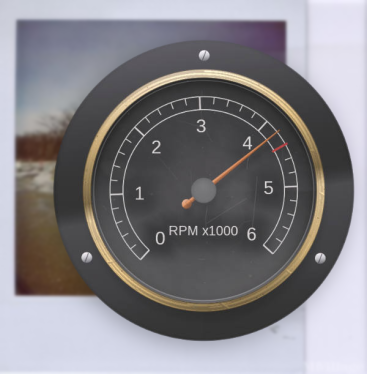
4200,rpm
